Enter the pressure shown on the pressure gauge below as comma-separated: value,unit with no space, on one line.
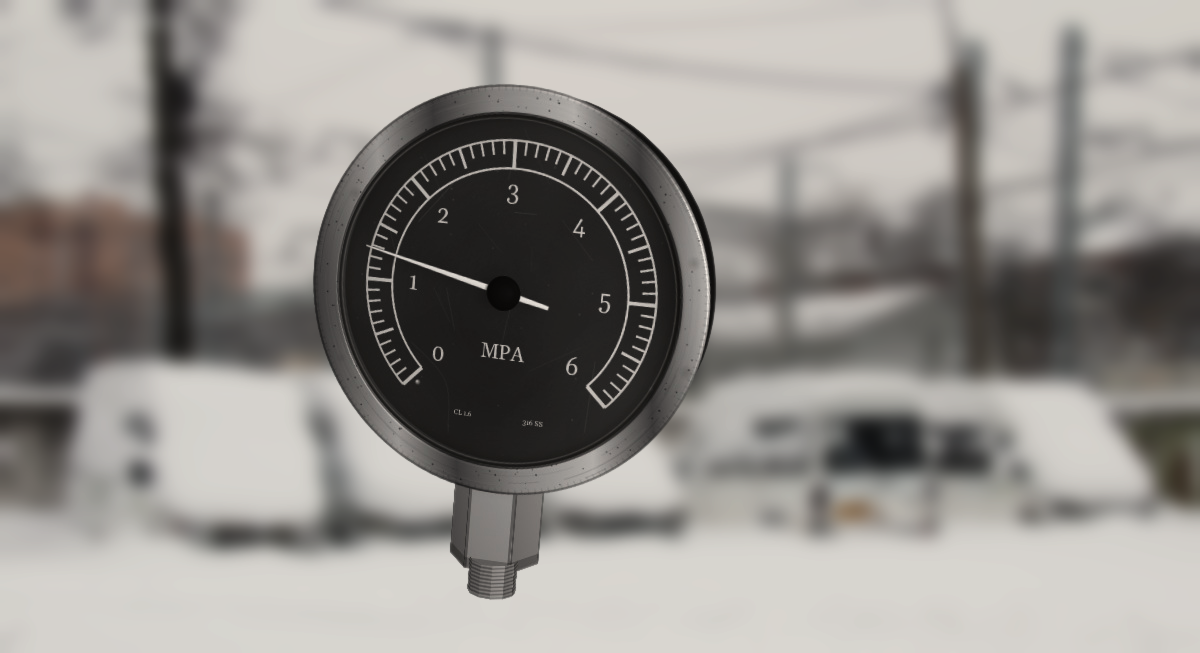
1.3,MPa
